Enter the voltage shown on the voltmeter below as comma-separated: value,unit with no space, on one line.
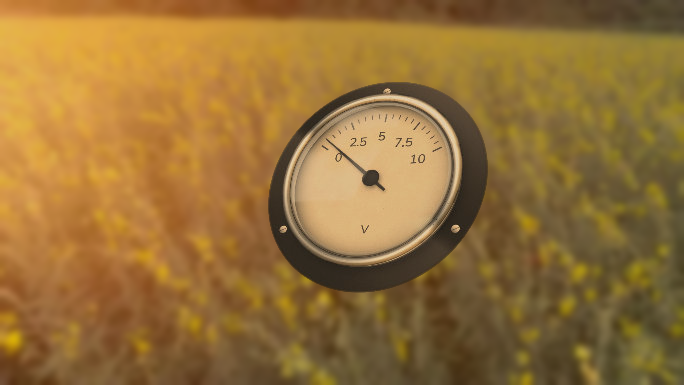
0.5,V
